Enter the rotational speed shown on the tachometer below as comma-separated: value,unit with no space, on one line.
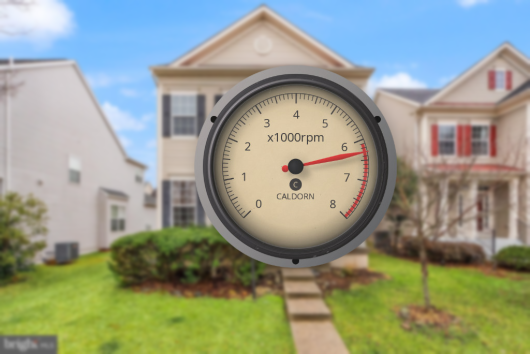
6300,rpm
